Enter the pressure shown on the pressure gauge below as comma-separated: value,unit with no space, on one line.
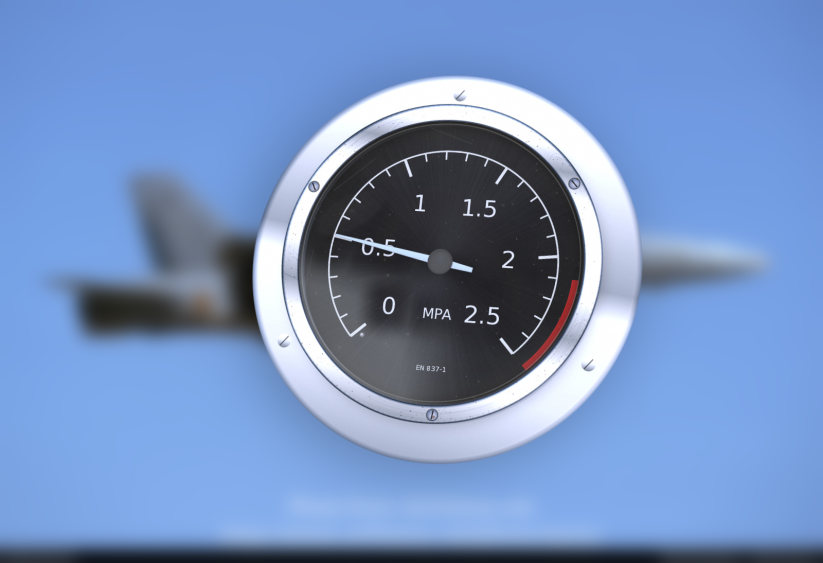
0.5,MPa
